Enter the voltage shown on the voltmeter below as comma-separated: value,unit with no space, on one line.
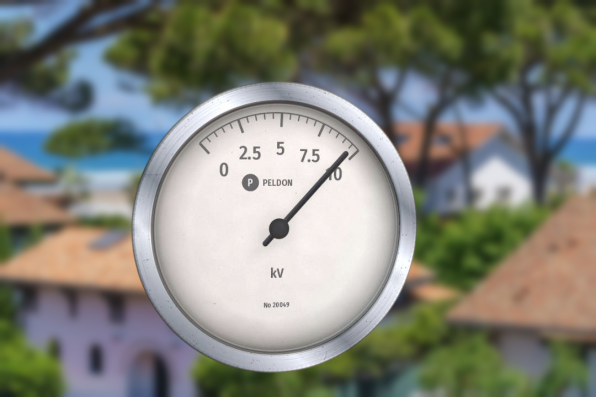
9.5,kV
